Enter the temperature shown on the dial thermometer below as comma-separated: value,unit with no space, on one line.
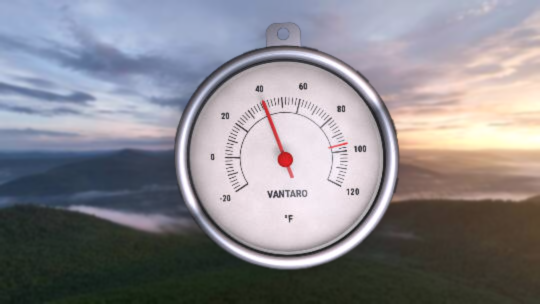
40,°F
